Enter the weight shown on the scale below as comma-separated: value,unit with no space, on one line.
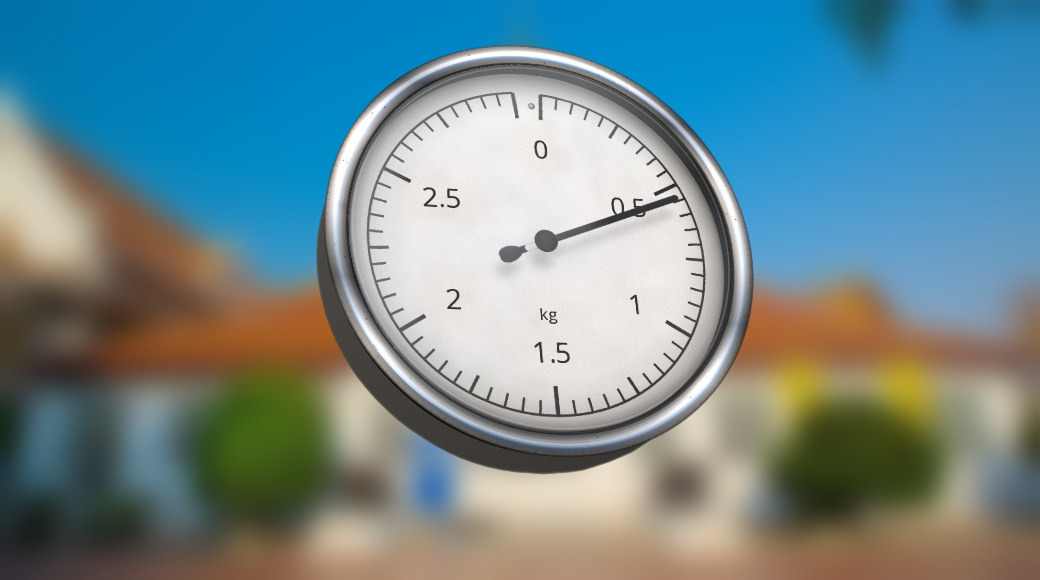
0.55,kg
